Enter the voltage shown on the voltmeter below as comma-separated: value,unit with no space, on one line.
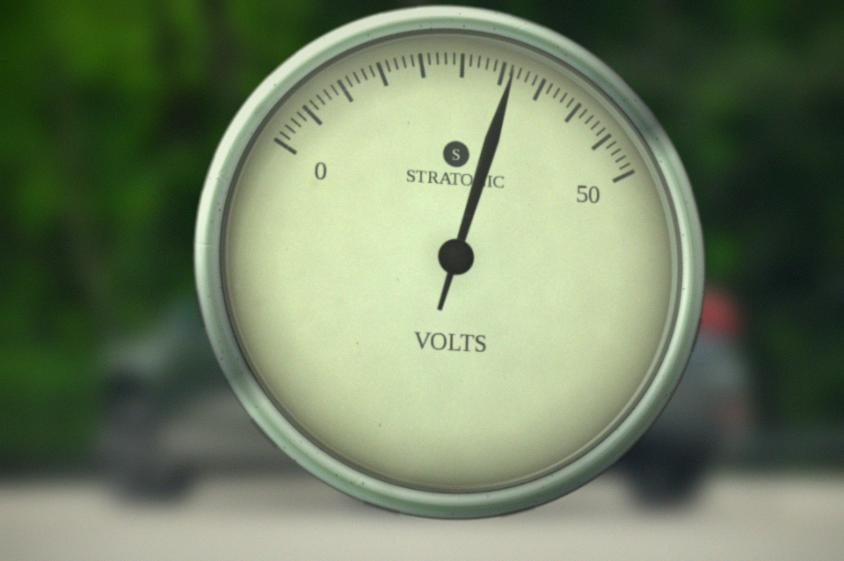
31,V
